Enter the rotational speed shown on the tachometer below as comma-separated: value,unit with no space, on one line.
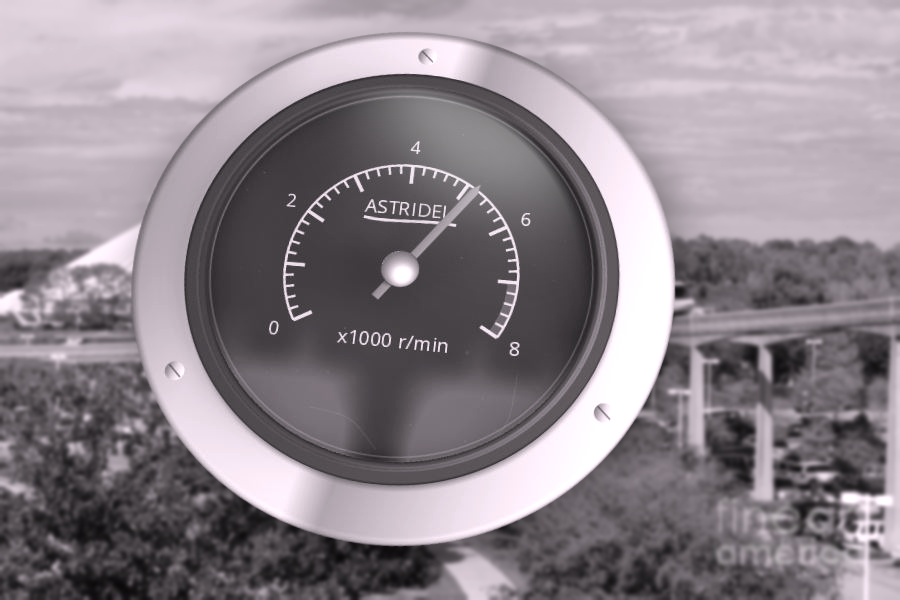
5200,rpm
